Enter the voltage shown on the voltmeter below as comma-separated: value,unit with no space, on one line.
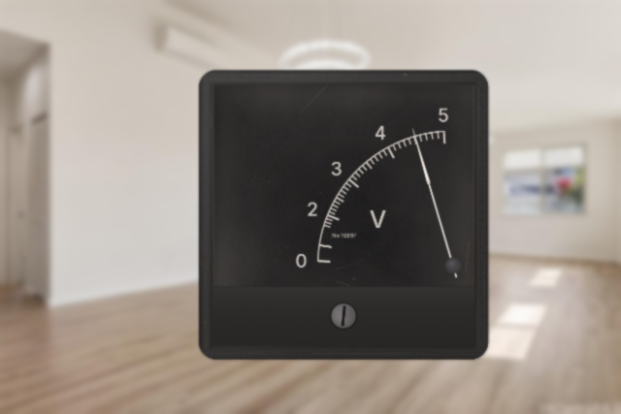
4.5,V
